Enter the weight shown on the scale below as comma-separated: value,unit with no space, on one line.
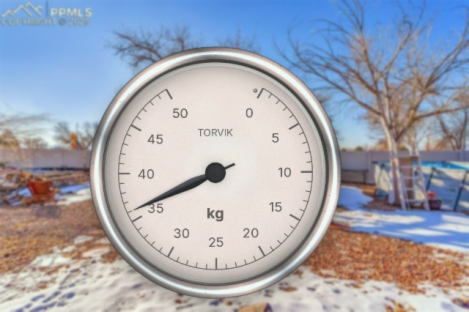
36,kg
